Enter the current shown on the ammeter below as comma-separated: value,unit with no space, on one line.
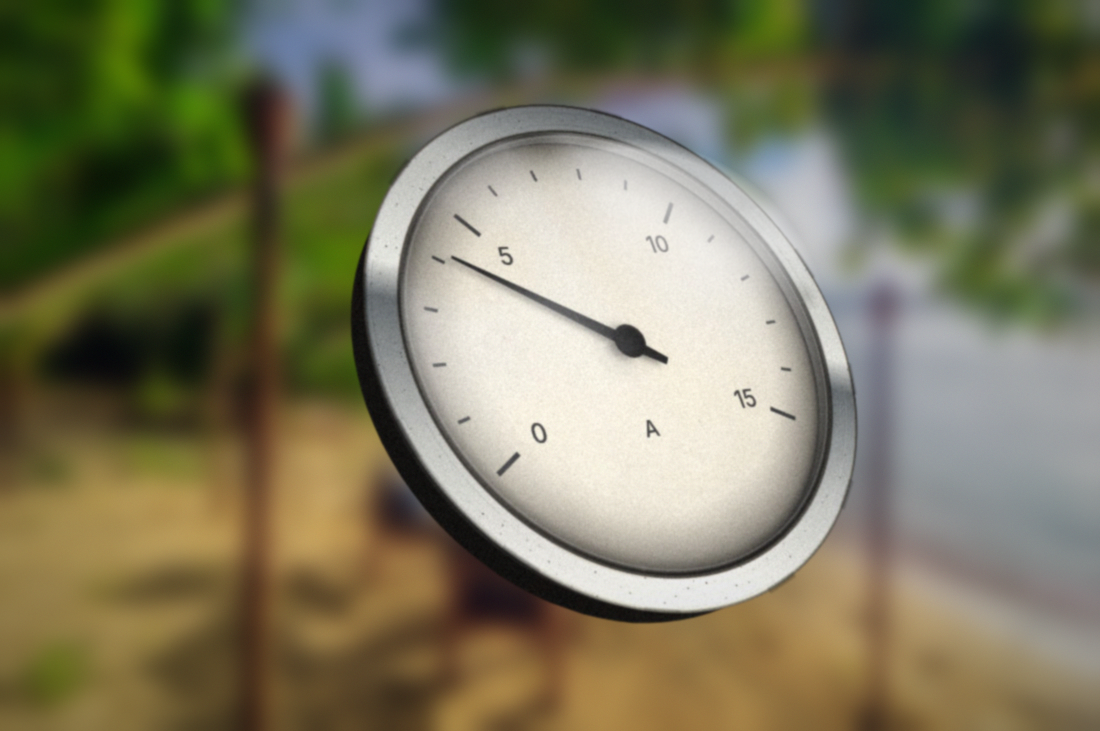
4,A
